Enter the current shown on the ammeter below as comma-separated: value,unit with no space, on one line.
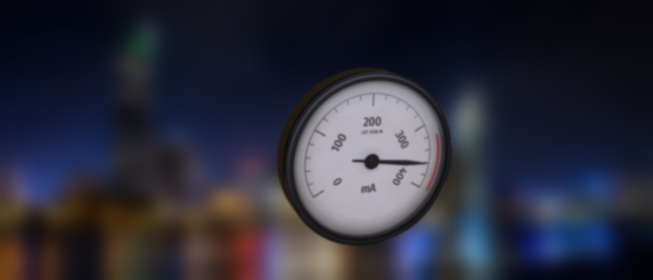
360,mA
